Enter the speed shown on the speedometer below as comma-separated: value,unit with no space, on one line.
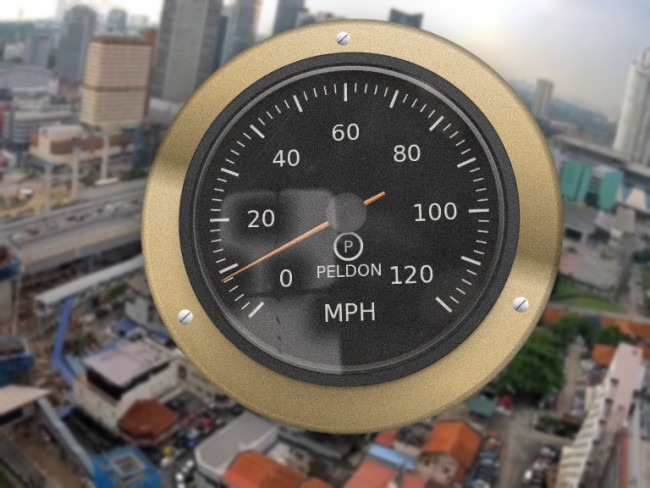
8,mph
